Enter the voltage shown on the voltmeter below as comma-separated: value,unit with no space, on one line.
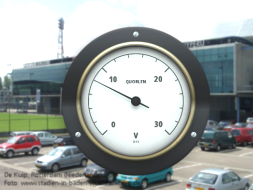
8,V
